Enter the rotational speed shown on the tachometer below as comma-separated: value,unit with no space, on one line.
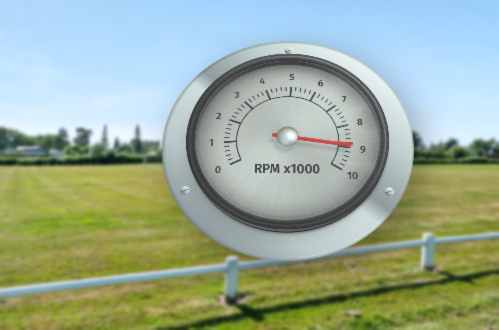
9000,rpm
